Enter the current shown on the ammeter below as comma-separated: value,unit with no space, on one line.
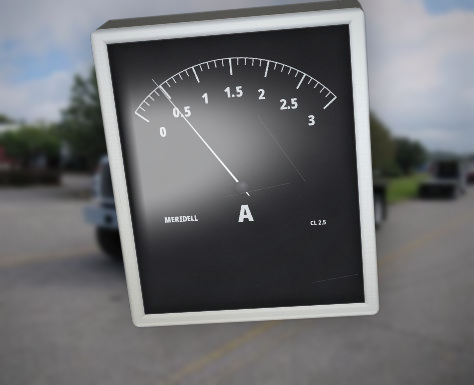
0.5,A
